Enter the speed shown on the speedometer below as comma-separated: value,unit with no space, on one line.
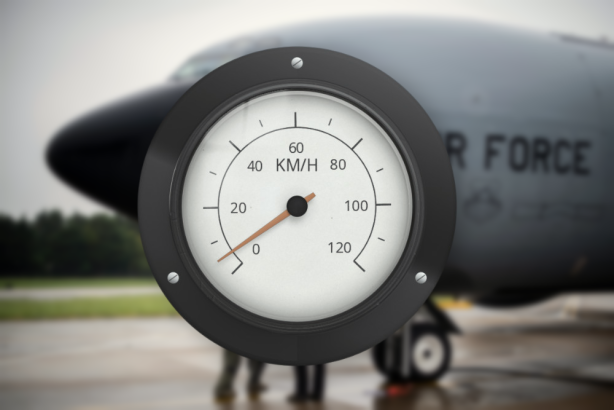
5,km/h
